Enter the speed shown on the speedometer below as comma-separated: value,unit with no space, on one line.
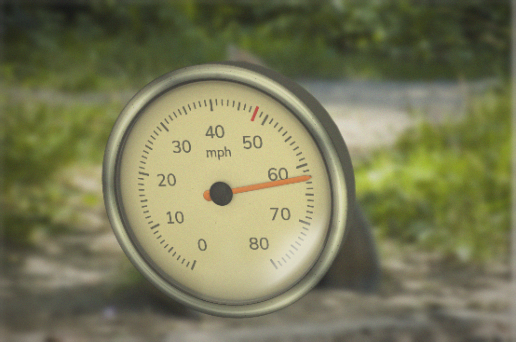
62,mph
